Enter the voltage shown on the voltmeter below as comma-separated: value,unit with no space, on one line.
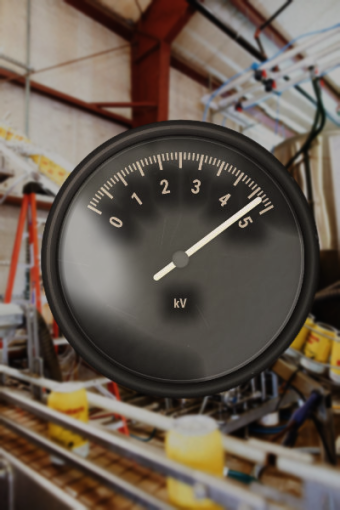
4.7,kV
